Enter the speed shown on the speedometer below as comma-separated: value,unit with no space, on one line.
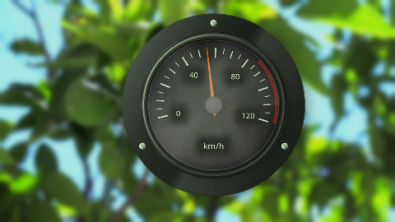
55,km/h
